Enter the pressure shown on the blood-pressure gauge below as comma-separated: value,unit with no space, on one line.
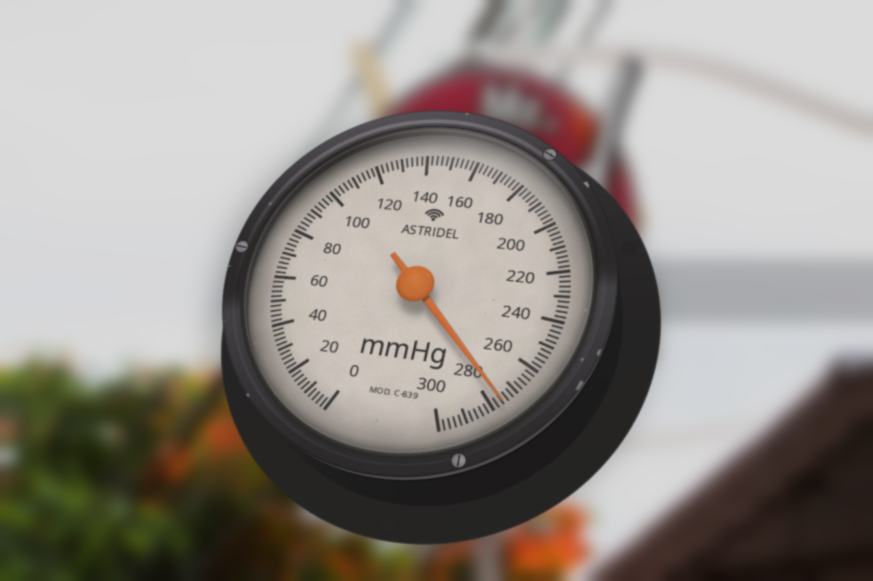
276,mmHg
